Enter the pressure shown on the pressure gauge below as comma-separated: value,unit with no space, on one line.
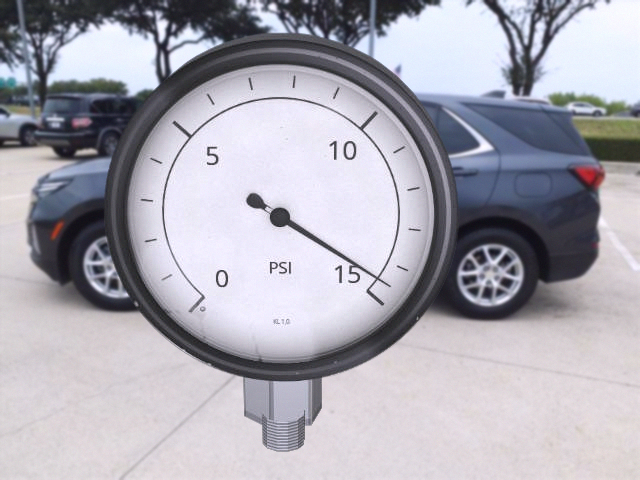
14.5,psi
